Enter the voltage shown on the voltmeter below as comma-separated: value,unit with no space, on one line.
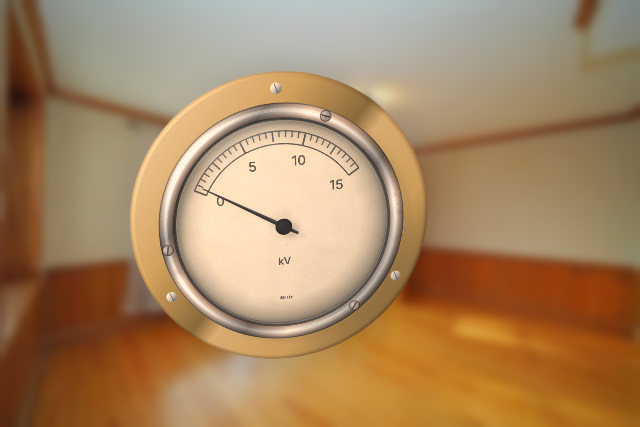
0.5,kV
